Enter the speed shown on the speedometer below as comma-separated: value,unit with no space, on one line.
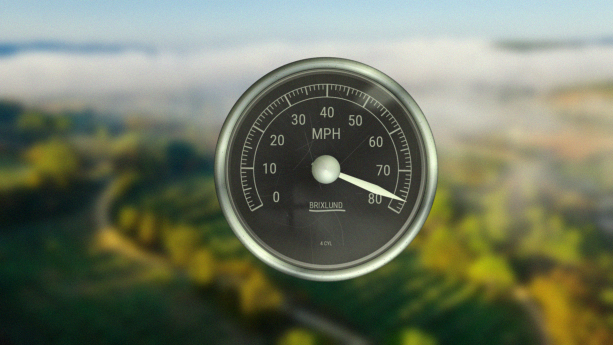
77,mph
